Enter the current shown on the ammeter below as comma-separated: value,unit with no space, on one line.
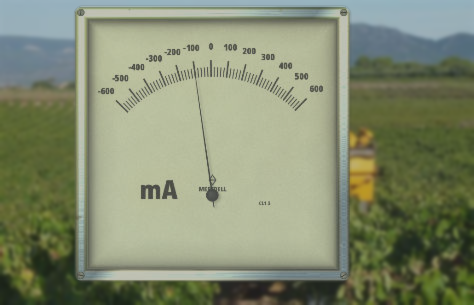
-100,mA
